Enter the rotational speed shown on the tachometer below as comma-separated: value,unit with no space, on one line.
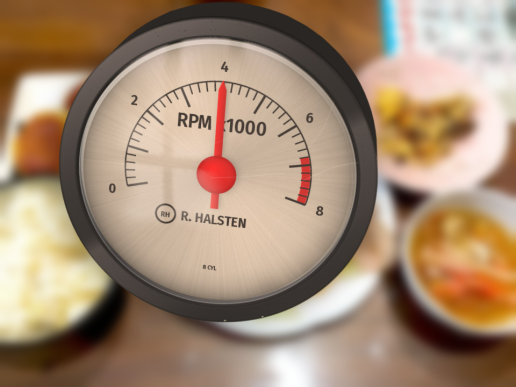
4000,rpm
